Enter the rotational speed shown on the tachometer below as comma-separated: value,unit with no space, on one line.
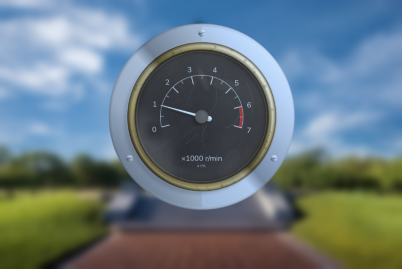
1000,rpm
